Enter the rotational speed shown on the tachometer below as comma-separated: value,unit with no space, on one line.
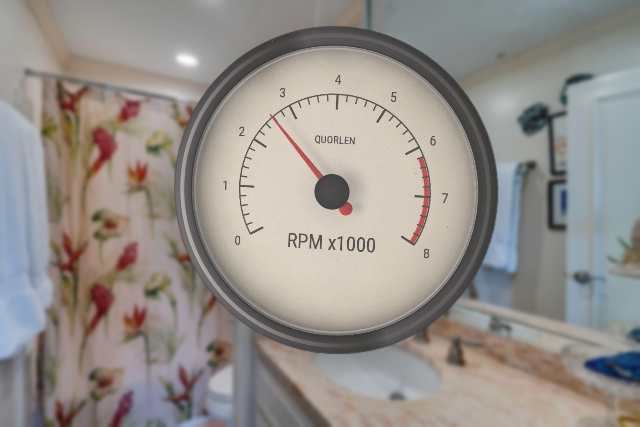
2600,rpm
